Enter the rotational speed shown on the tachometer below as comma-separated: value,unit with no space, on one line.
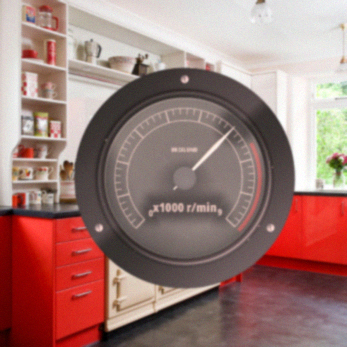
6000,rpm
